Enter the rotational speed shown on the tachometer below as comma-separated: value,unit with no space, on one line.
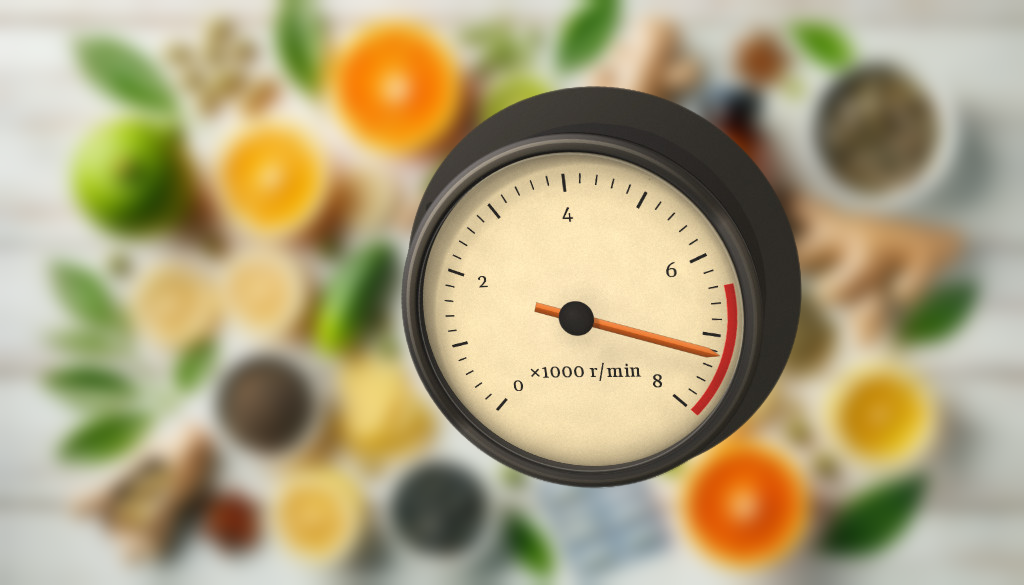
7200,rpm
